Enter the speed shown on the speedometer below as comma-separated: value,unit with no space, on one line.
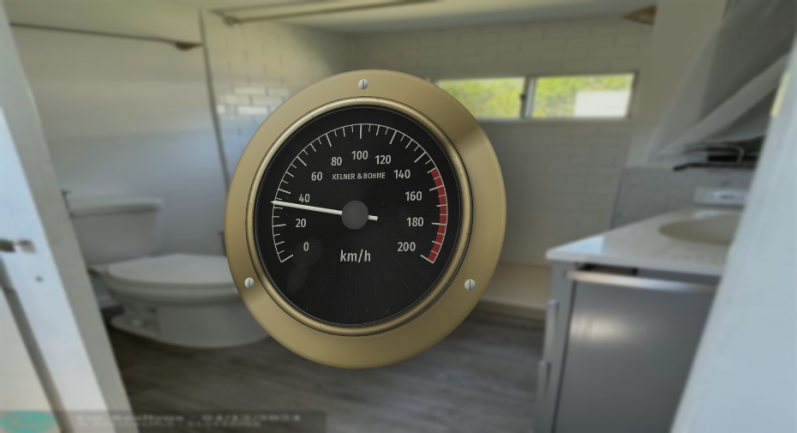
32.5,km/h
